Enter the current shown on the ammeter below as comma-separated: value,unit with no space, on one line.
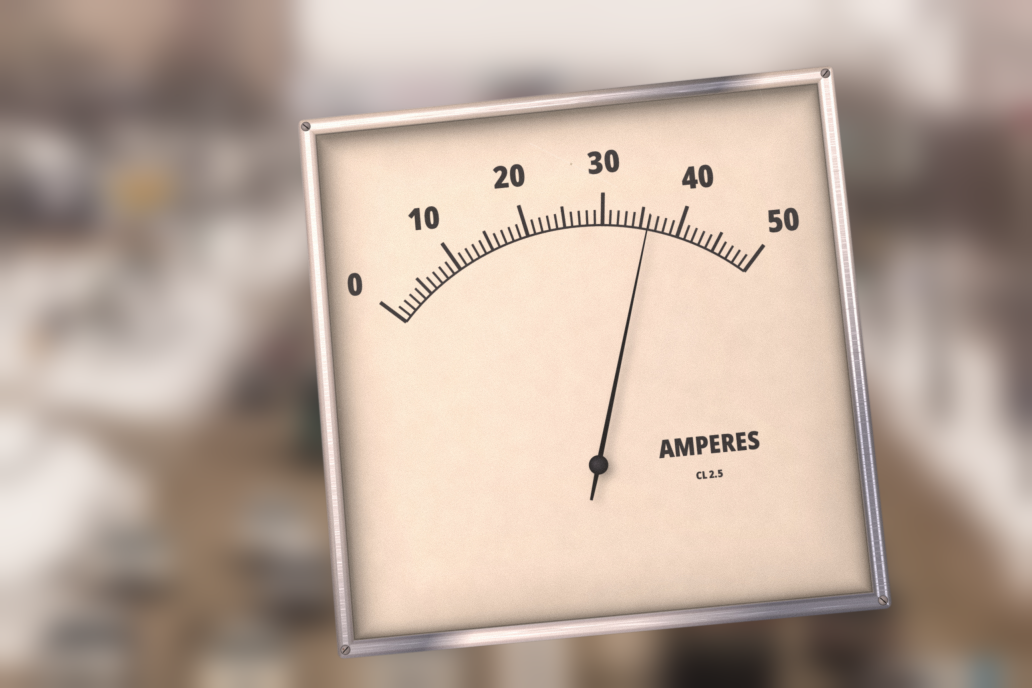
36,A
